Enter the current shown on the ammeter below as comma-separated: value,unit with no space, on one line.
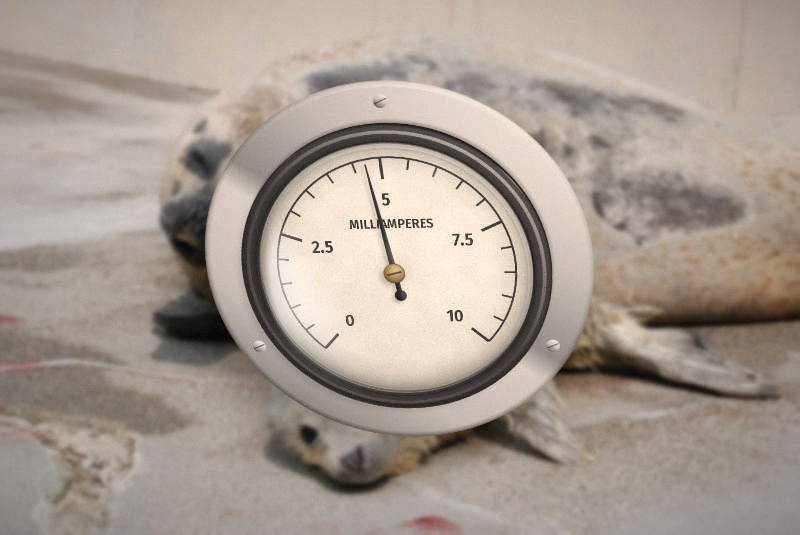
4.75,mA
